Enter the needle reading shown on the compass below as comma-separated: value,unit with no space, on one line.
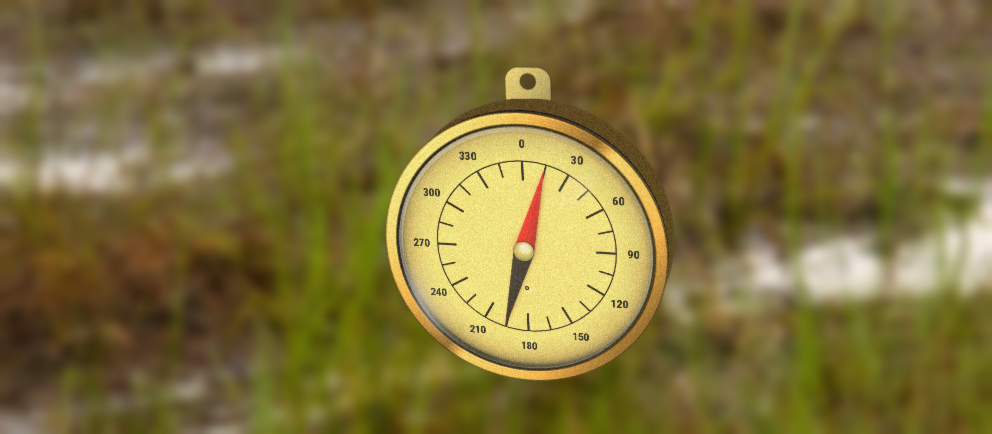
15,°
